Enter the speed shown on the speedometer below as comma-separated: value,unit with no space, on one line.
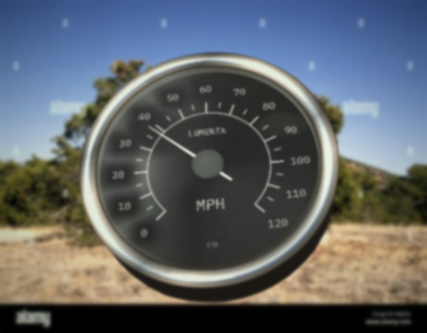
37.5,mph
